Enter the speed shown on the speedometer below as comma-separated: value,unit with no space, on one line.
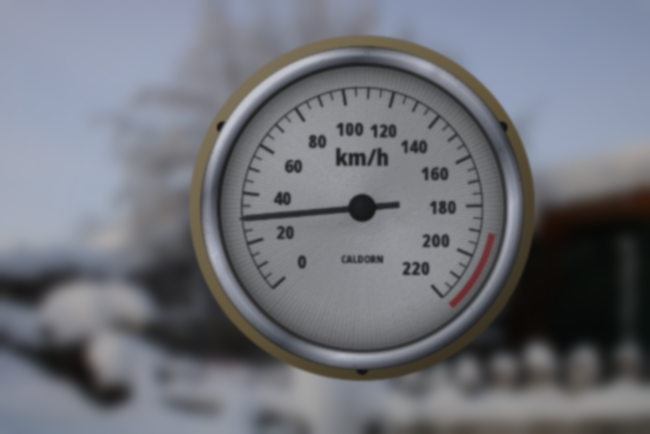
30,km/h
